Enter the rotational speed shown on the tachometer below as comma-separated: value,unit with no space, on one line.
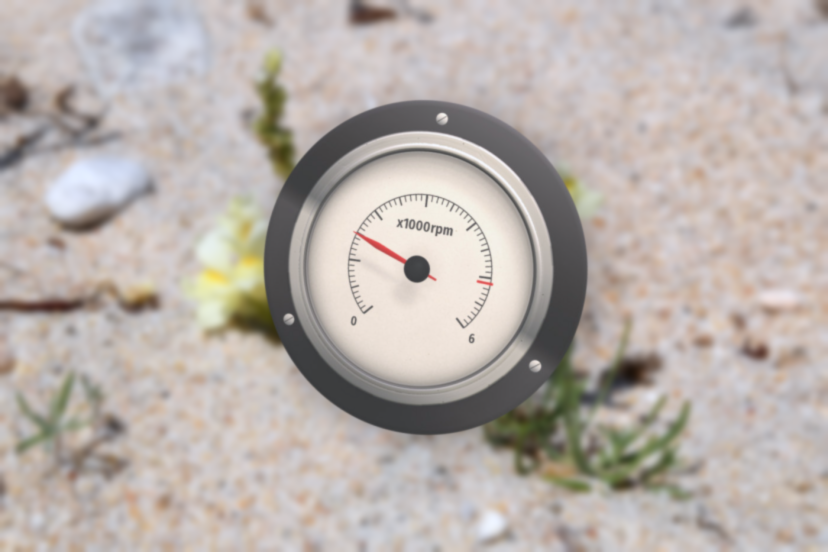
1500,rpm
